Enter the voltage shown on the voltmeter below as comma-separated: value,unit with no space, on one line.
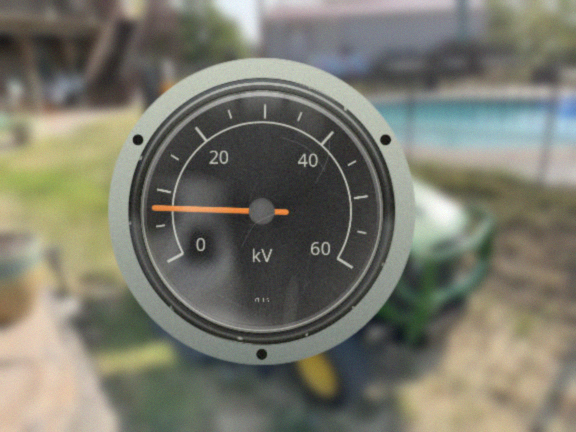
7.5,kV
